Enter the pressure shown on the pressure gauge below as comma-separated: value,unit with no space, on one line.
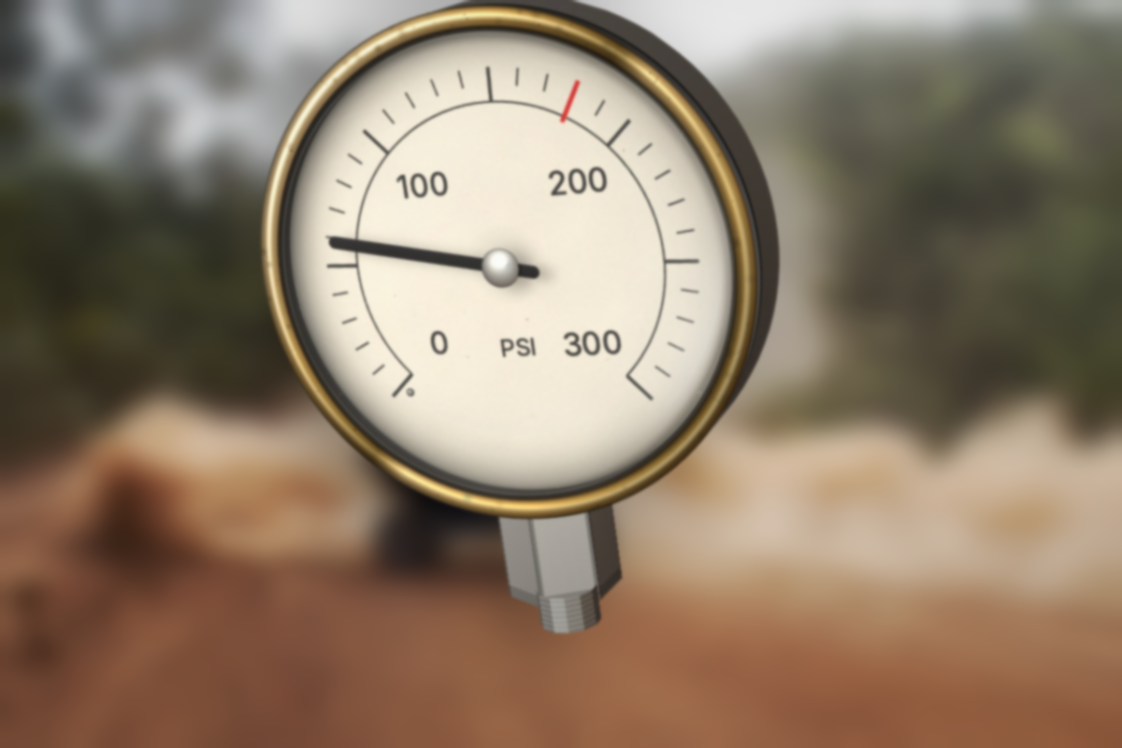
60,psi
